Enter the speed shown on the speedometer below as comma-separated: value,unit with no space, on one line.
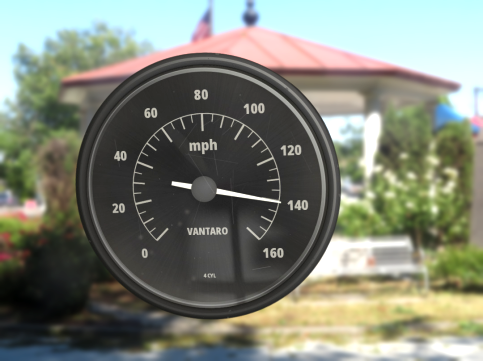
140,mph
